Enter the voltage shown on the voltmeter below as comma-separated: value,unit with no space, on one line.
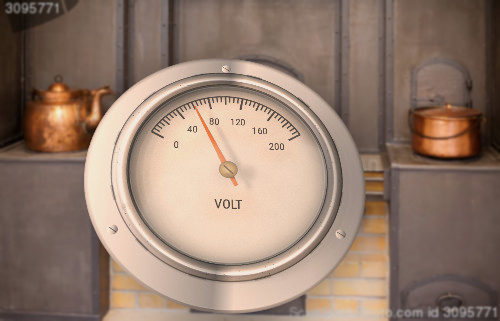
60,V
